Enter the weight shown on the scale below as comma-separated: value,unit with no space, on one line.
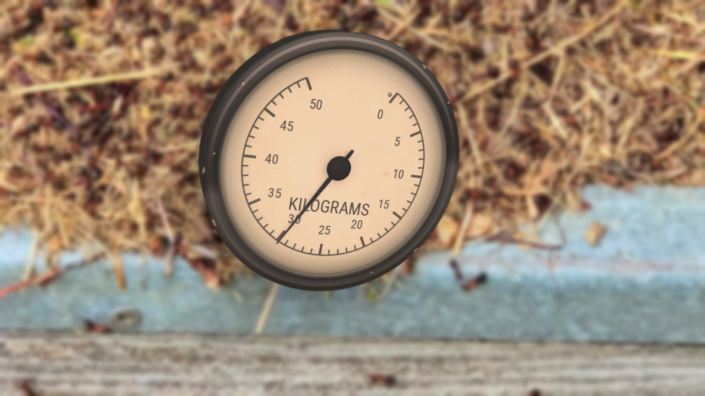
30,kg
